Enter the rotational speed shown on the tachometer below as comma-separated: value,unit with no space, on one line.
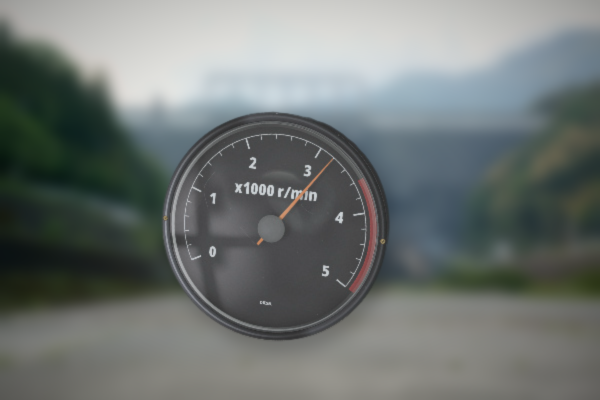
3200,rpm
